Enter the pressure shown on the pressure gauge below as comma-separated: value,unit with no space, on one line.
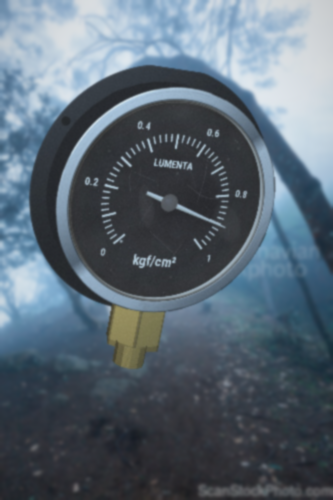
0.9,kg/cm²
